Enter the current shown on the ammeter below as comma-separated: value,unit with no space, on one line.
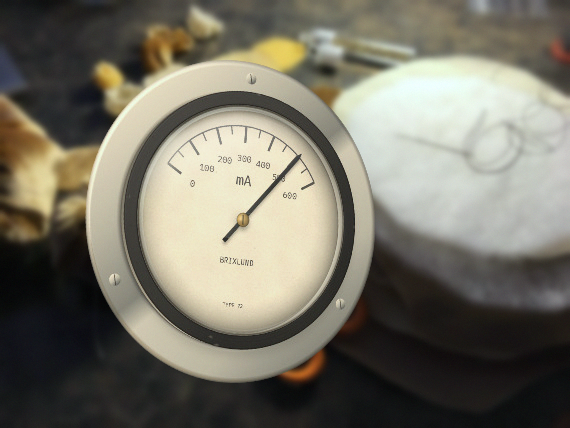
500,mA
